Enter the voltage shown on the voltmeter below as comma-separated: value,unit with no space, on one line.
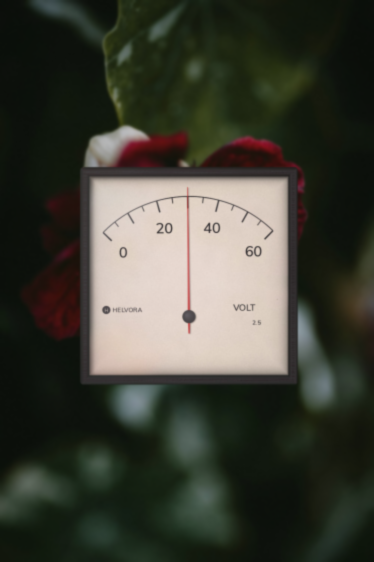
30,V
